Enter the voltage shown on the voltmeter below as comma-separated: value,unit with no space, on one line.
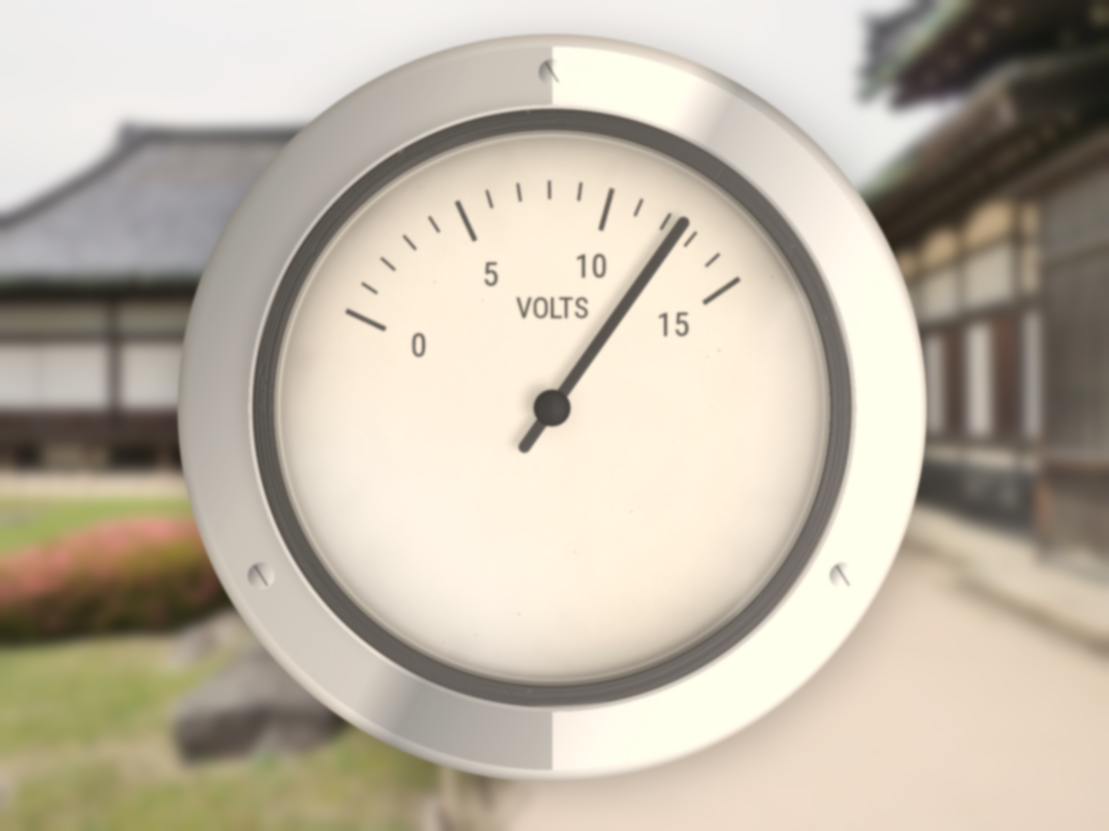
12.5,V
